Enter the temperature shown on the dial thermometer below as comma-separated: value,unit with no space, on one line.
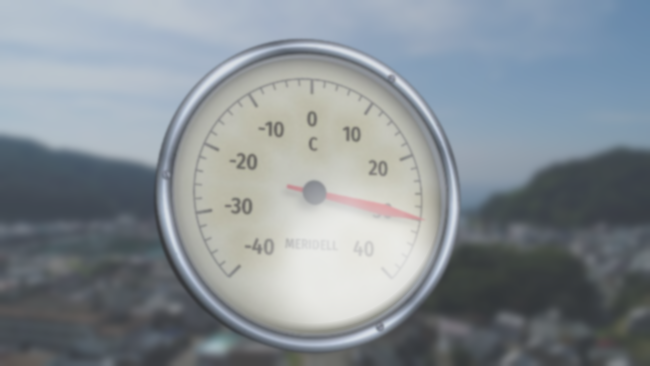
30,°C
